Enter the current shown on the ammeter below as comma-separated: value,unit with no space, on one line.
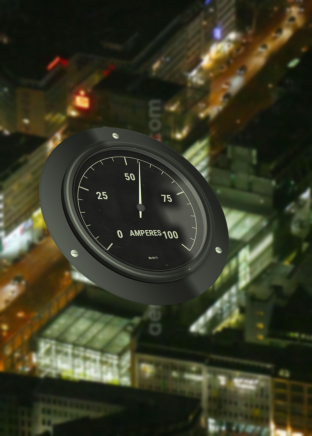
55,A
